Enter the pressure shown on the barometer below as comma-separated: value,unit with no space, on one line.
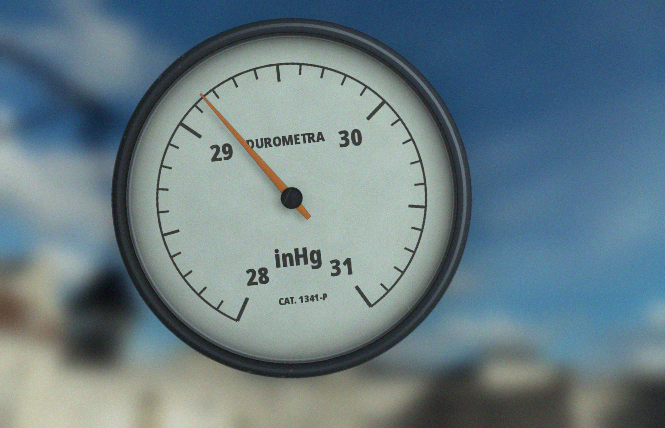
29.15,inHg
